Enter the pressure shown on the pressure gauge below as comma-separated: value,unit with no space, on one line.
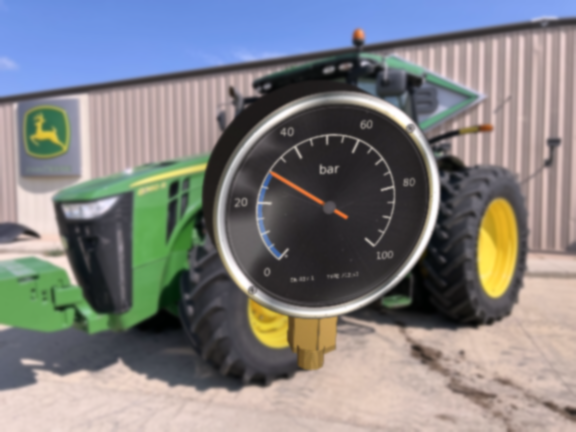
30,bar
